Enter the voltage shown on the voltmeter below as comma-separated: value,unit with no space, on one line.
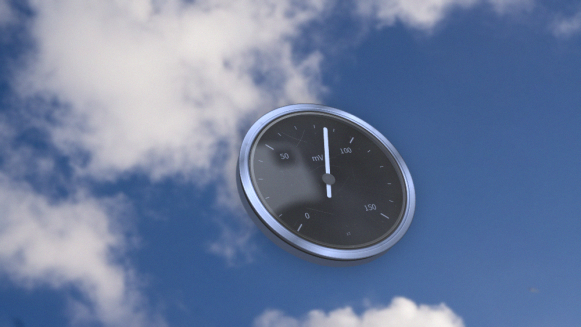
85,mV
